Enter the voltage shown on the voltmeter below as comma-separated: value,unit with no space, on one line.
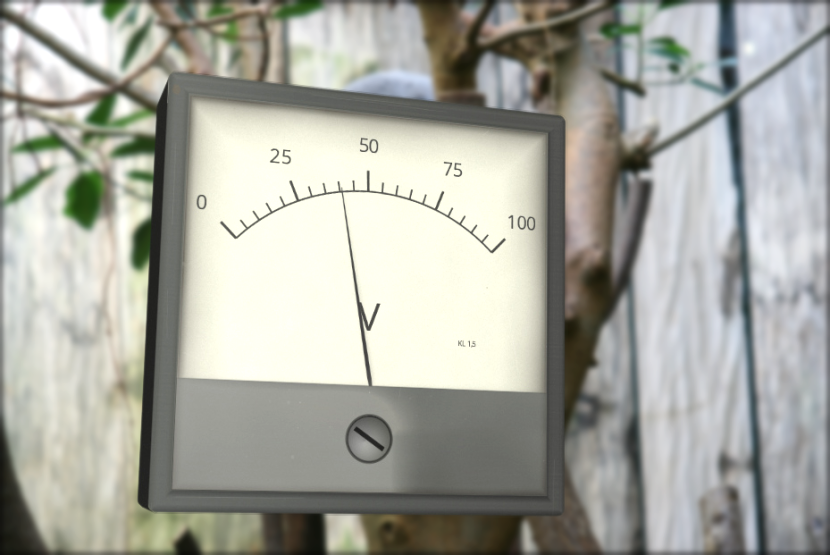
40,V
